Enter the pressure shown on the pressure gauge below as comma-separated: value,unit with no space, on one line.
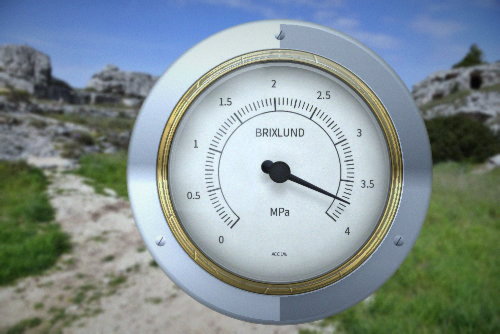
3.75,MPa
